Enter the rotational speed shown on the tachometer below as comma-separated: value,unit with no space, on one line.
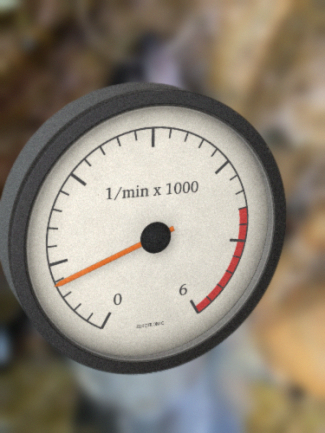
800,rpm
